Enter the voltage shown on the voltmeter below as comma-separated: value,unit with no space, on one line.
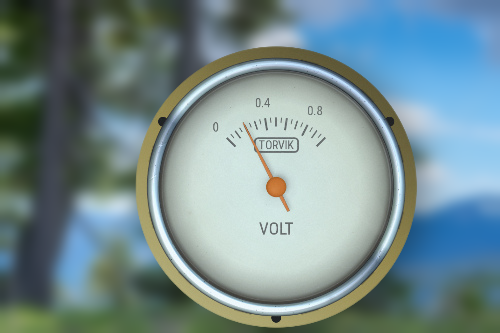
0.2,V
